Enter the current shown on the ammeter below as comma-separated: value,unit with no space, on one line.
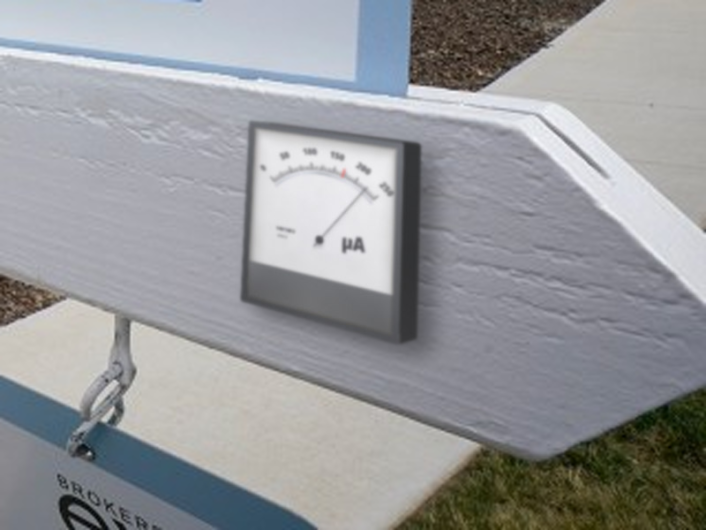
225,µA
